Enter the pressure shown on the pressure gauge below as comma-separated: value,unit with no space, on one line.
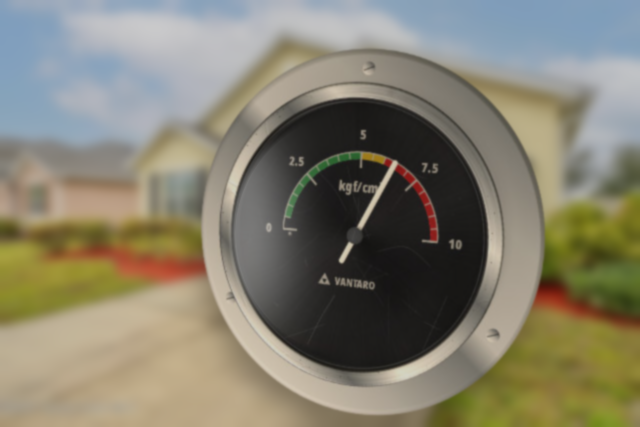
6.5,kg/cm²
